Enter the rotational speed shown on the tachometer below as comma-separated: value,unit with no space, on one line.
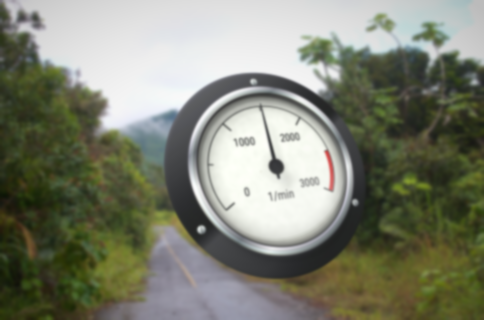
1500,rpm
